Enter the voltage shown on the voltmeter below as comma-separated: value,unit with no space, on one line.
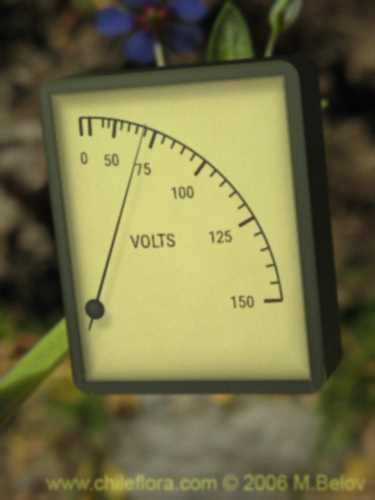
70,V
